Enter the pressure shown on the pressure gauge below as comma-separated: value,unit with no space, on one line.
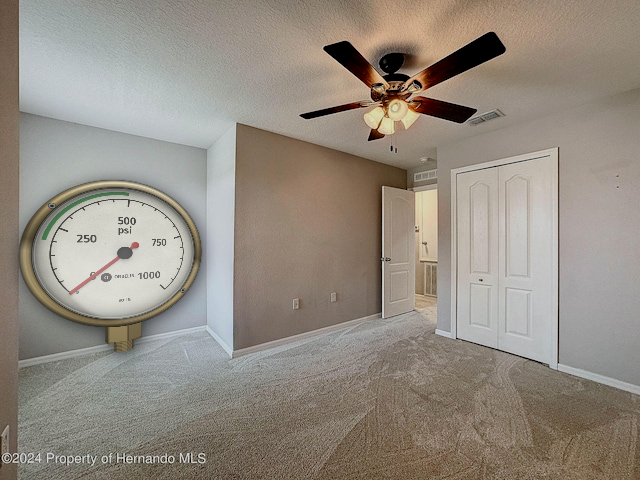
0,psi
